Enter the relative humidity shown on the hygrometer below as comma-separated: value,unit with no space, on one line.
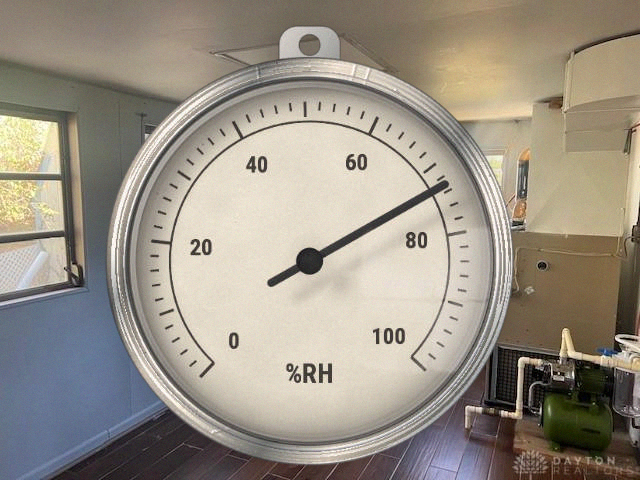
73,%
